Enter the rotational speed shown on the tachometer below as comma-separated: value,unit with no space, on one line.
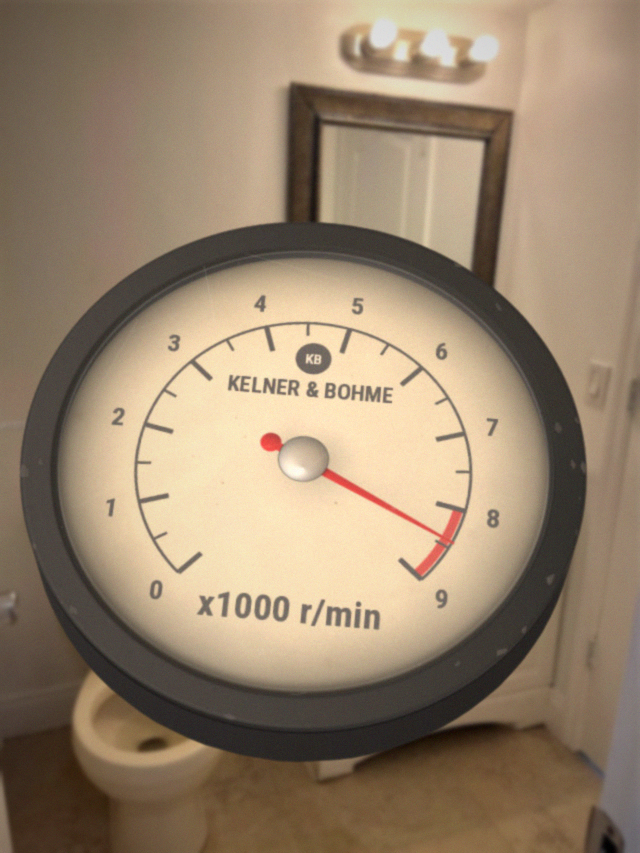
8500,rpm
